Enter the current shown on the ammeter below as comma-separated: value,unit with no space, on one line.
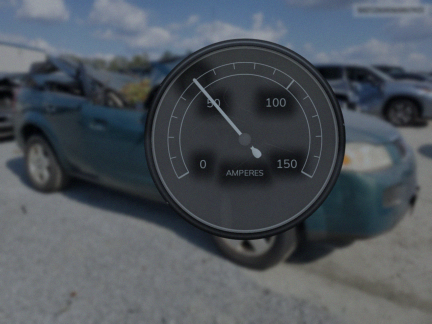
50,A
